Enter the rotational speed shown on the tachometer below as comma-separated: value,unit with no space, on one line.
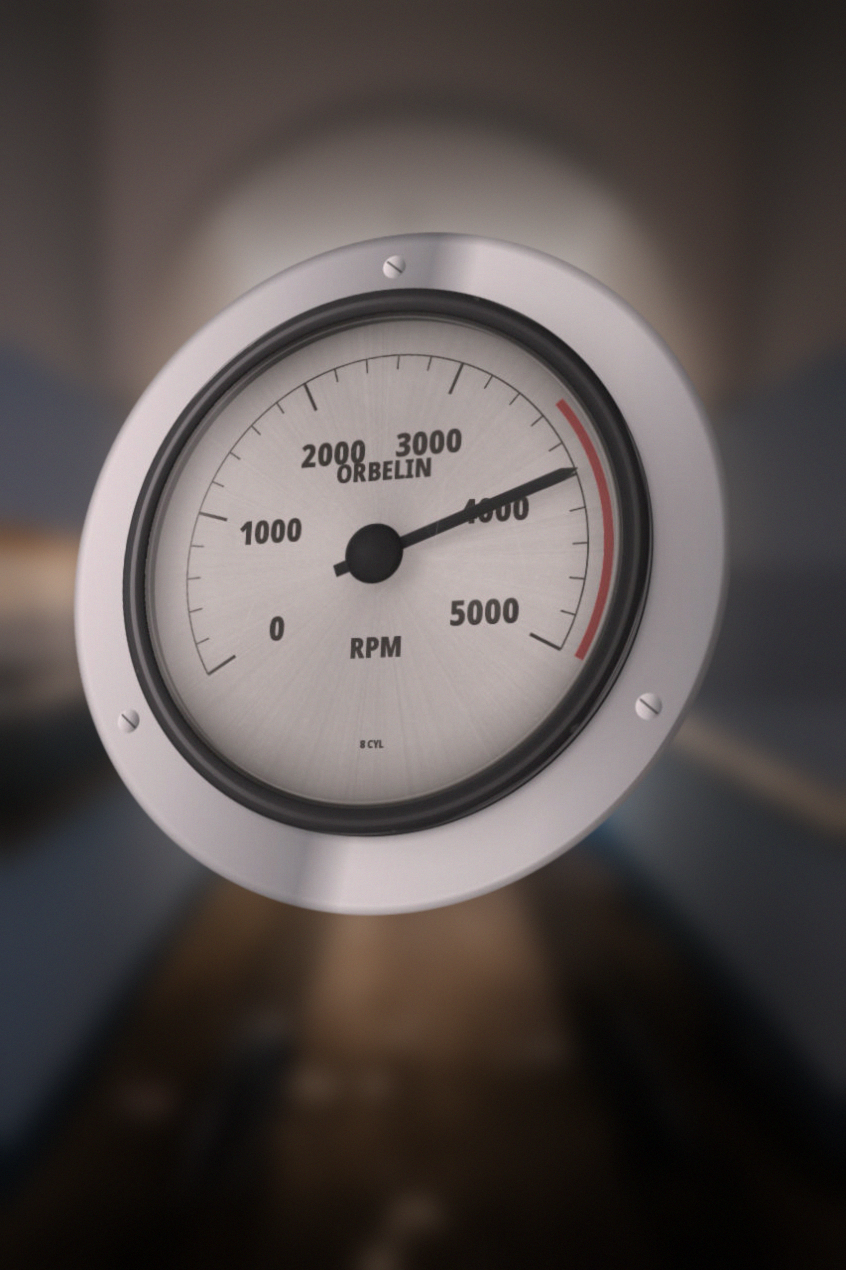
4000,rpm
